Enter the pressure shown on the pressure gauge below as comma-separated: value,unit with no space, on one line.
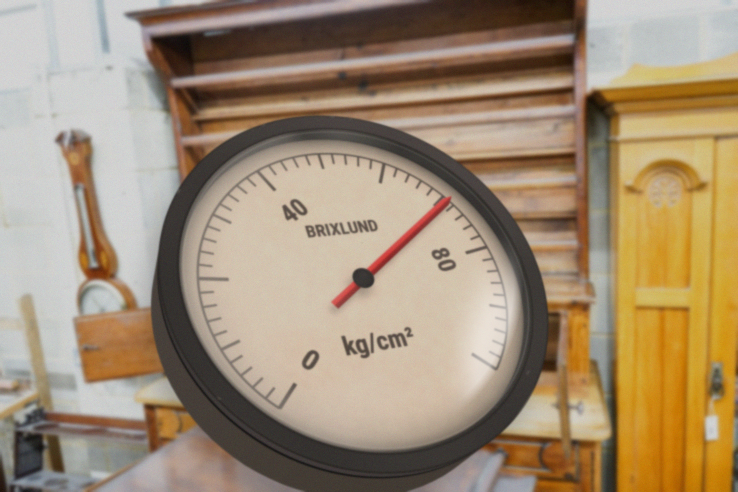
71,kg/cm²
